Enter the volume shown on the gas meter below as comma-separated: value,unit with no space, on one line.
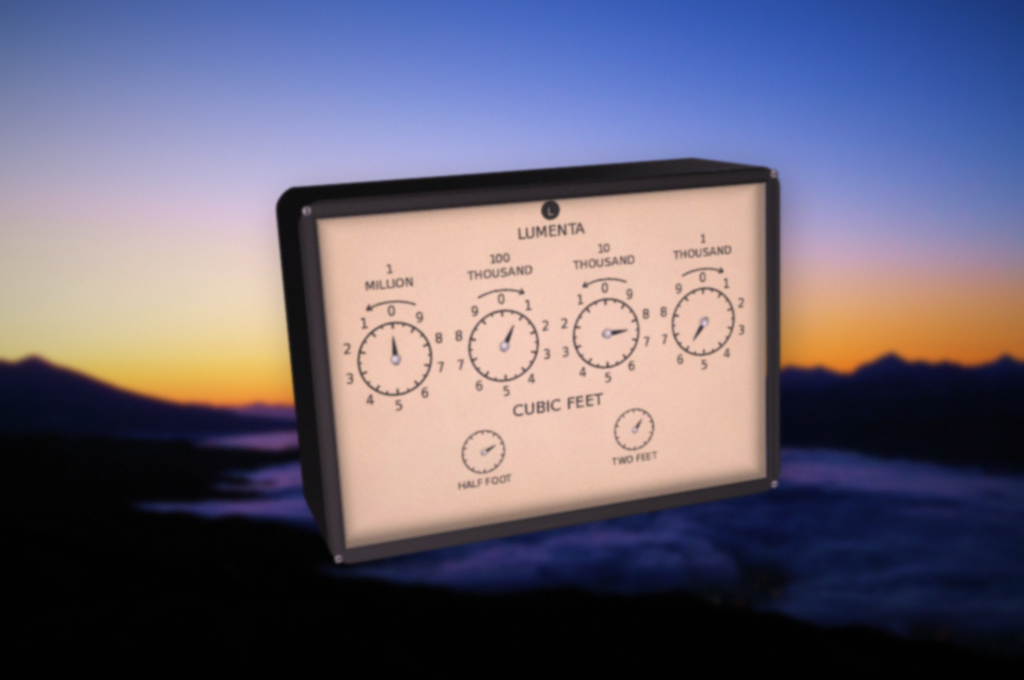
7600,ft³
